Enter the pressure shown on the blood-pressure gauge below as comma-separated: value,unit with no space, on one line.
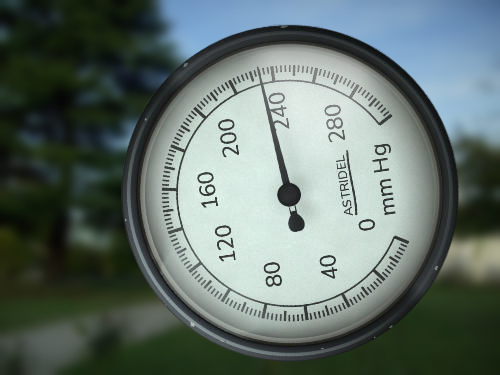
234,mmHg
